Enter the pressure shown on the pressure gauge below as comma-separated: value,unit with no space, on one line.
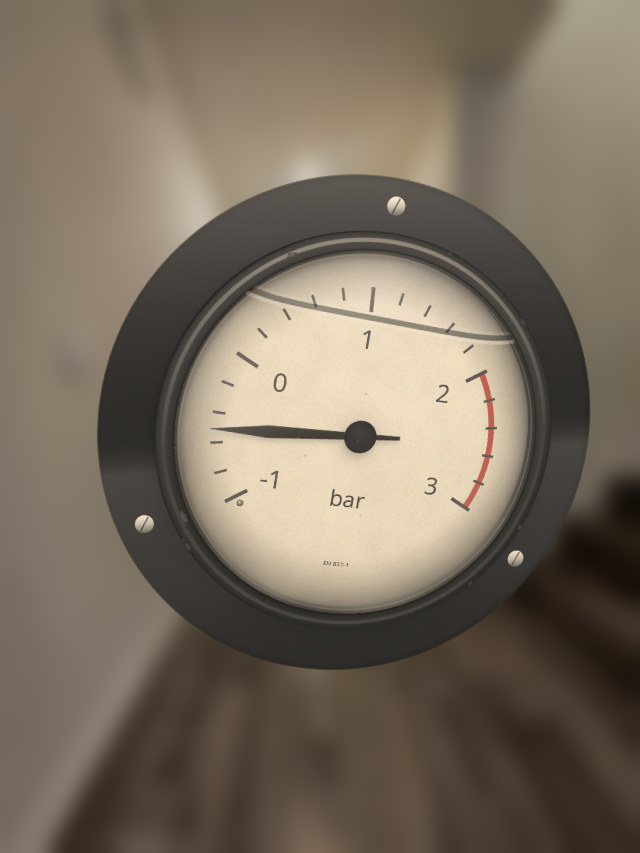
-0.5,bar
